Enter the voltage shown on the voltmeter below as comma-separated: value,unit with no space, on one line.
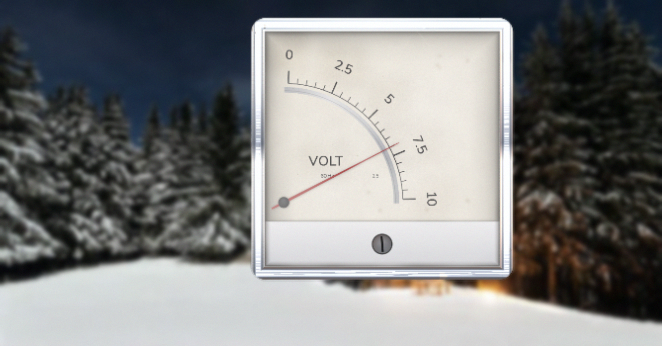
7,V
